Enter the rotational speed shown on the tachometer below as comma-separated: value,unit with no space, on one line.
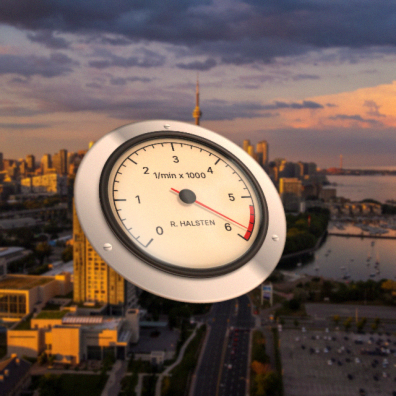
5800,rpm
